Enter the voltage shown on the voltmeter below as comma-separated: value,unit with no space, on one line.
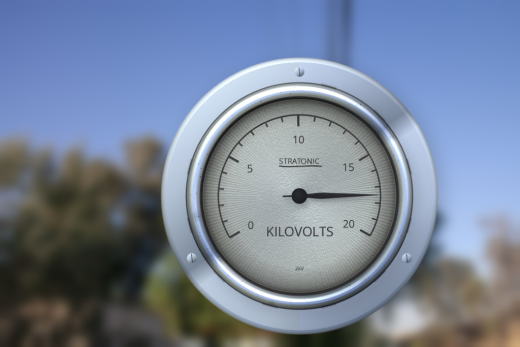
17.5,kV
